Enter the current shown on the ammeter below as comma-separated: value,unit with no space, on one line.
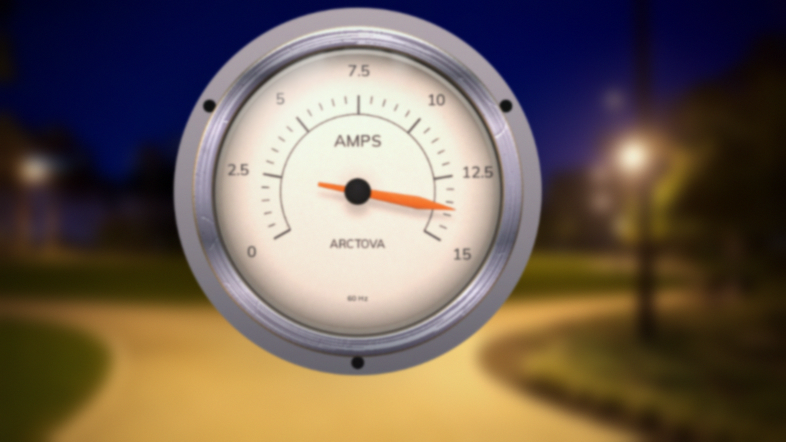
13.75,A
